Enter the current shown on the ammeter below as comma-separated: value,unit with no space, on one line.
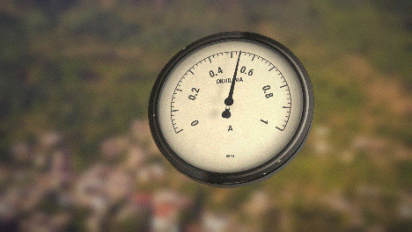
0.54,A
